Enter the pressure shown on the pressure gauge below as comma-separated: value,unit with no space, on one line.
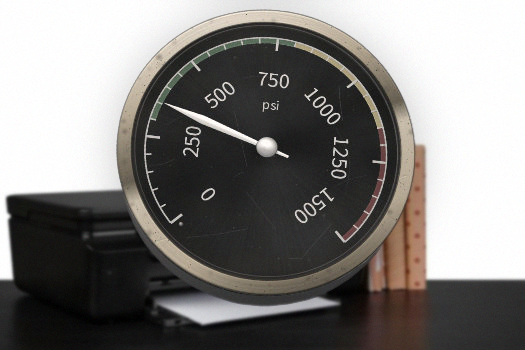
350,psi
